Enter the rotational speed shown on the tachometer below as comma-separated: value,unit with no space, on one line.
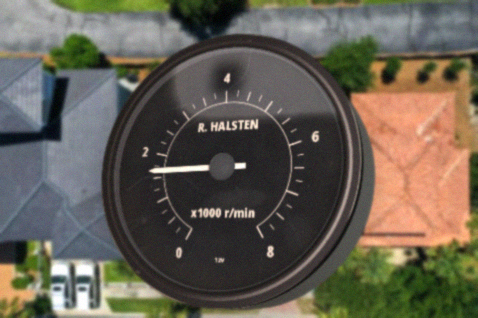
1625,rpm
